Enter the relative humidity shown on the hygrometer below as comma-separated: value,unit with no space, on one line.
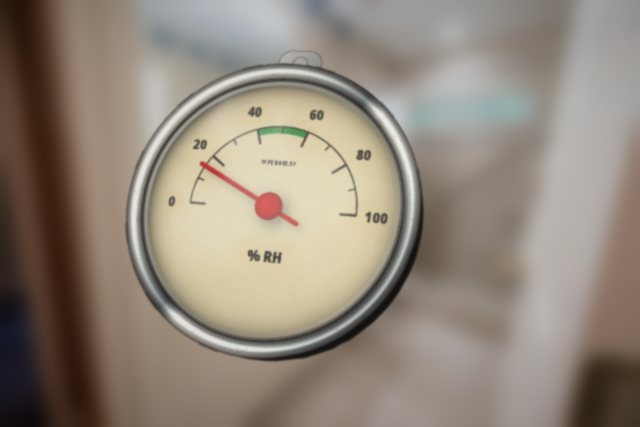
15,%
